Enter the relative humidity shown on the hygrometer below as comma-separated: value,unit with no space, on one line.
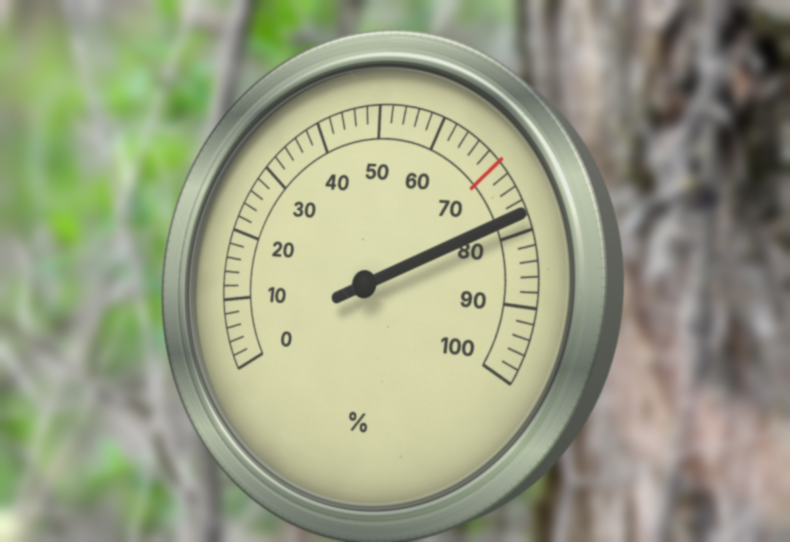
78,%
